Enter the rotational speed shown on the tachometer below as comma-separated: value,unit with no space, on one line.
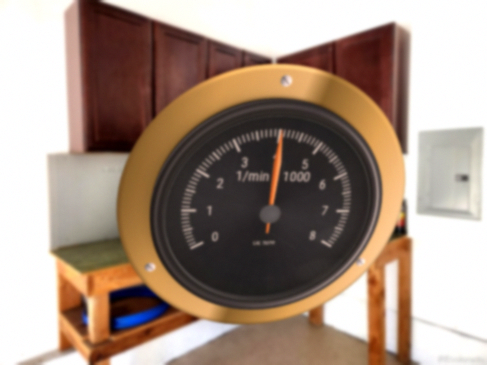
4000,rpm
